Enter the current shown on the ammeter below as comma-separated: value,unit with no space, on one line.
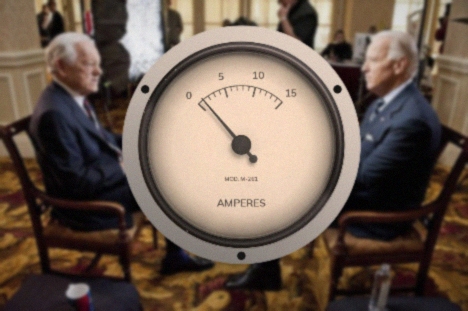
1,A
